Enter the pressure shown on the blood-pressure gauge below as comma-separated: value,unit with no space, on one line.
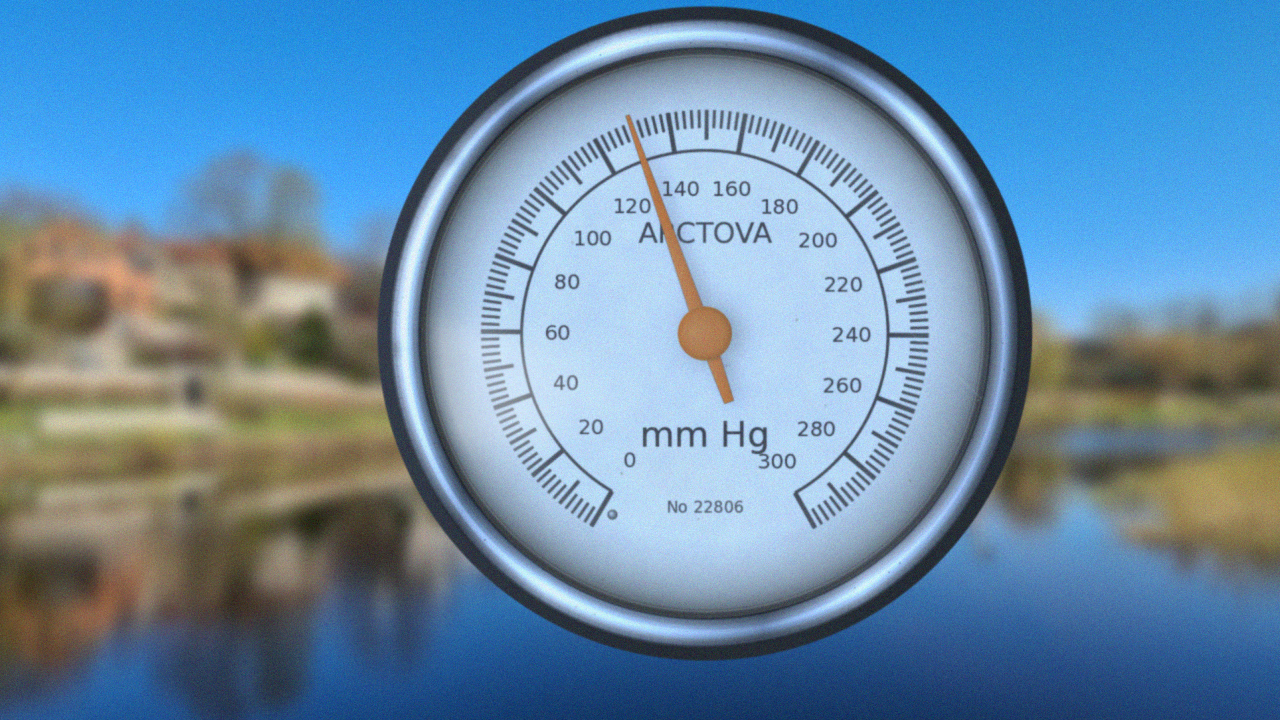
130,mmHg
